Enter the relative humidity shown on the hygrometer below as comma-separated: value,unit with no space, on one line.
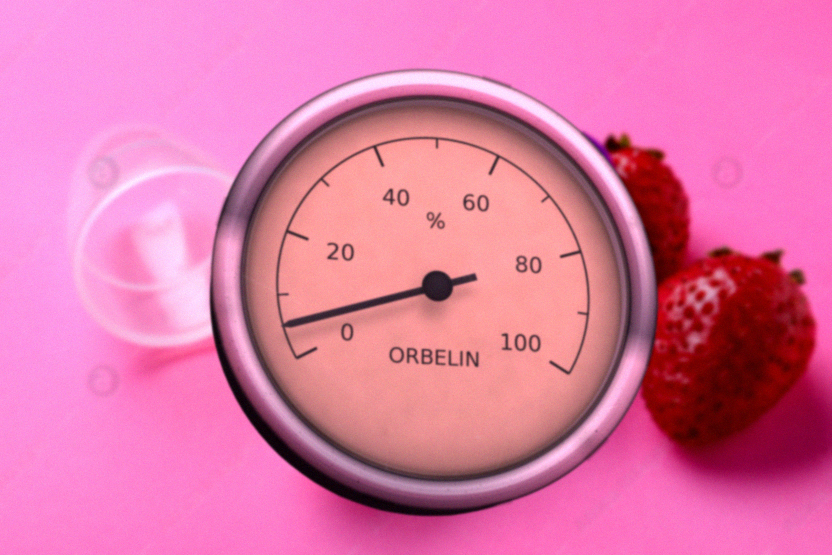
5,%
